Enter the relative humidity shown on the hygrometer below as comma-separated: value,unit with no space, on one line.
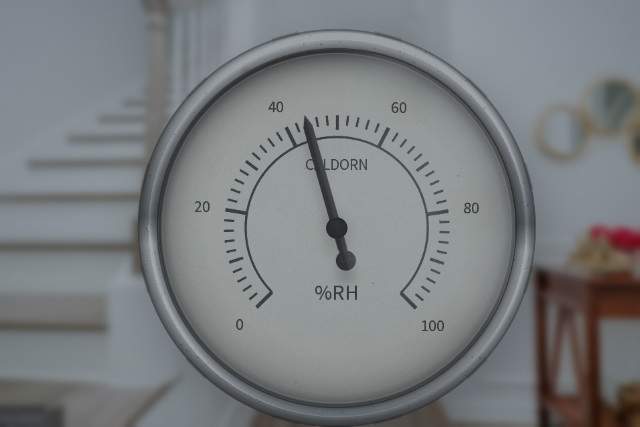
44,%
